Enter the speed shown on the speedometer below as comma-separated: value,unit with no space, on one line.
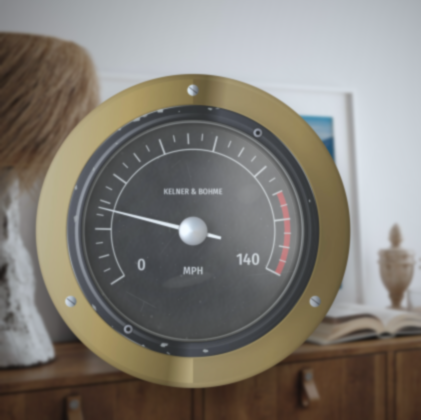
27.5,mph
